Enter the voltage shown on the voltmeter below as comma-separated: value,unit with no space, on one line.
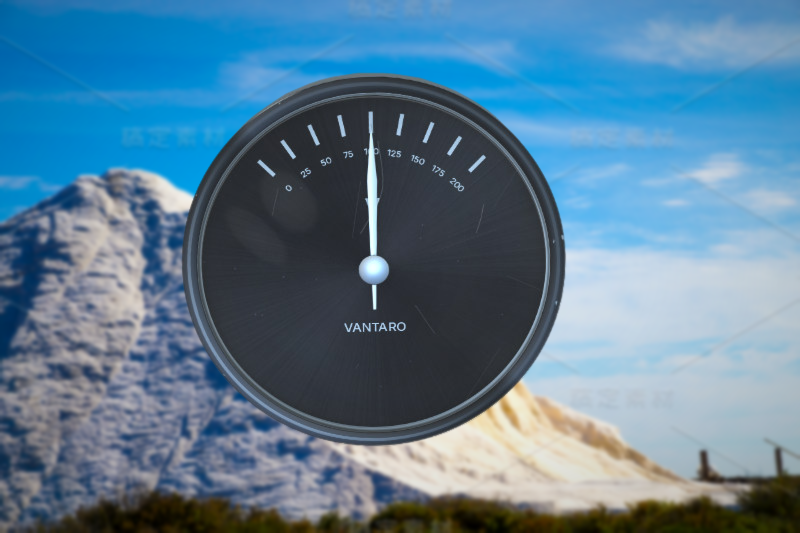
100,V
